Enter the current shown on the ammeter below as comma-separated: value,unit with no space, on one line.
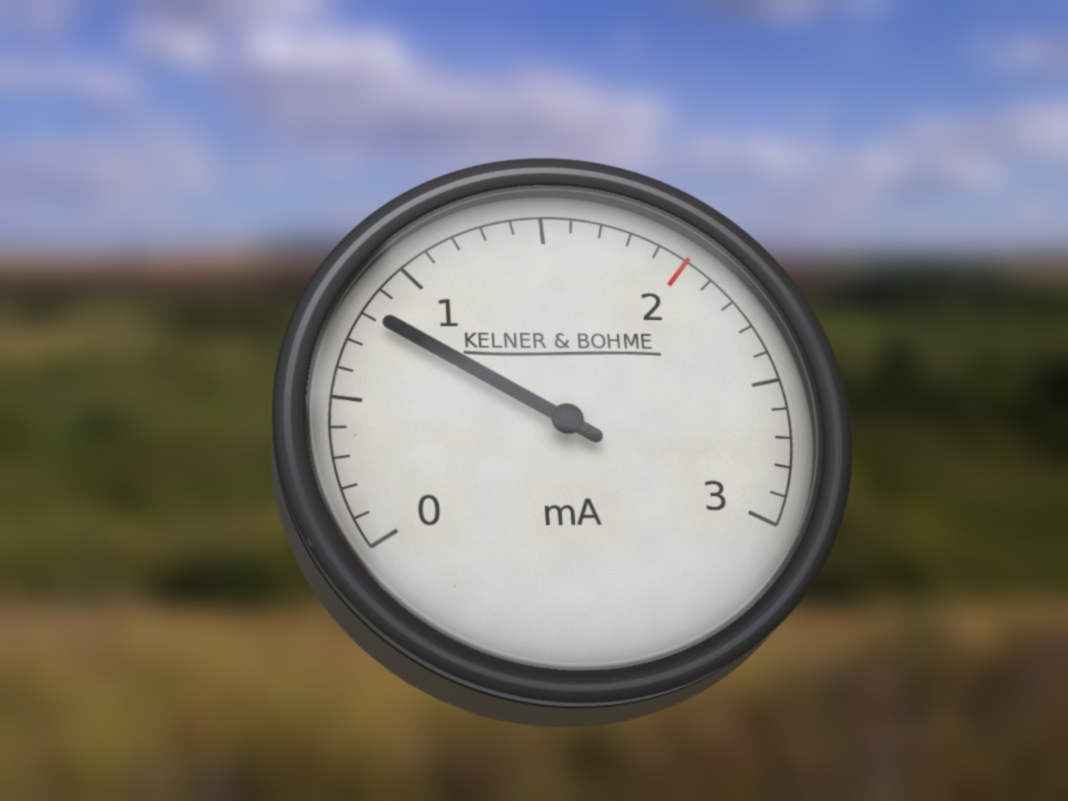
0.8,mA
